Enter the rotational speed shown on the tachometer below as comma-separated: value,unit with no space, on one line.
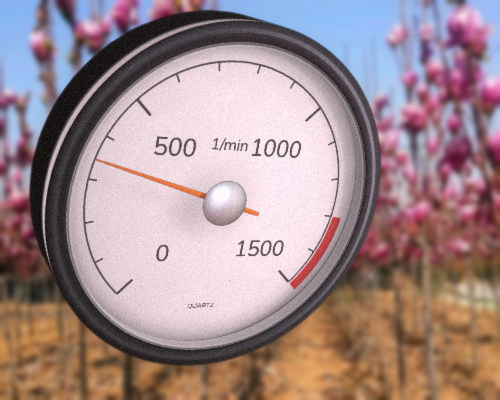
350,rpm
